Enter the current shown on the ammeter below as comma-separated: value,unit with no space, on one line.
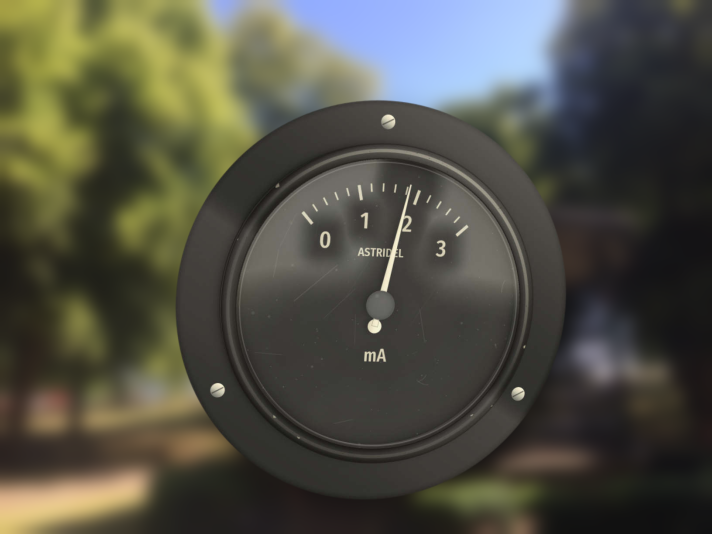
1.8,mA
